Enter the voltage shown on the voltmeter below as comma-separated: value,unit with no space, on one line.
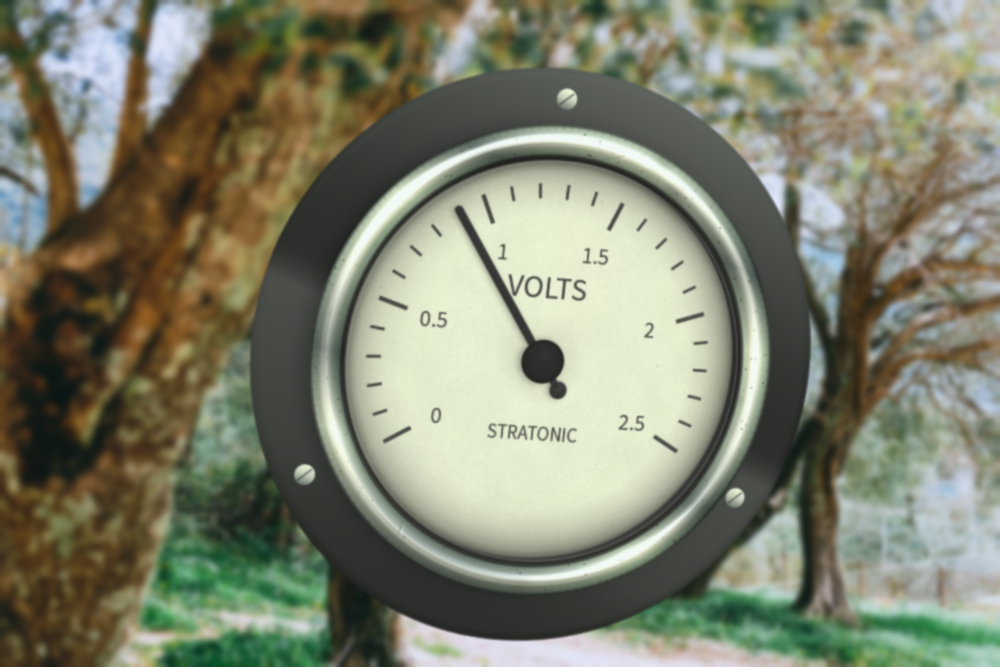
0.9,V
